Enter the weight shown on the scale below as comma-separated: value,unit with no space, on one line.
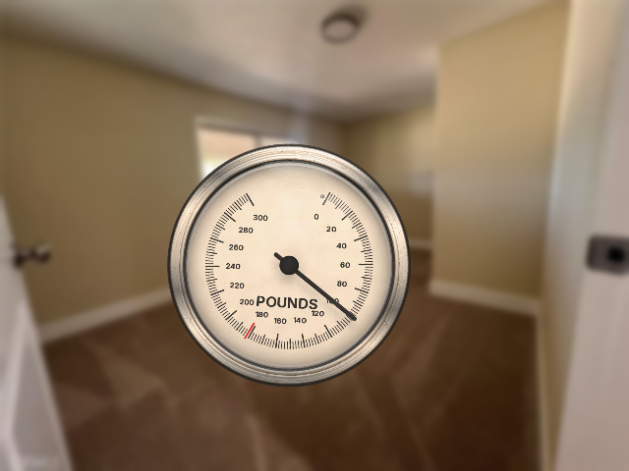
100,lb
